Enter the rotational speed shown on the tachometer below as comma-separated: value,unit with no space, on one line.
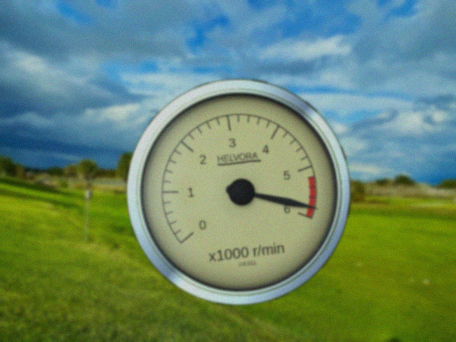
5800,rpm
